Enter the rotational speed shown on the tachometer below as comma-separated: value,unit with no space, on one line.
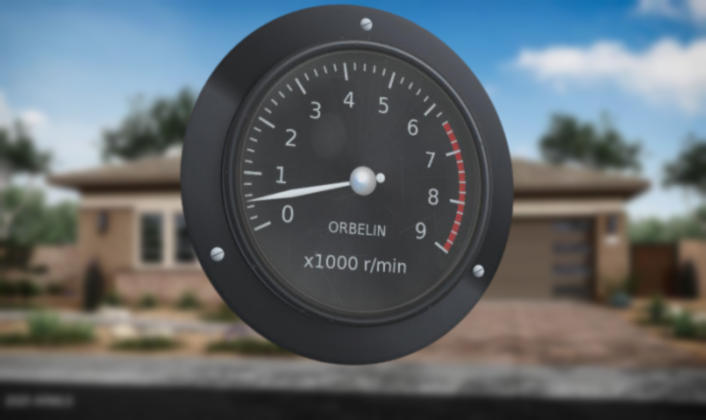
500,rpm
